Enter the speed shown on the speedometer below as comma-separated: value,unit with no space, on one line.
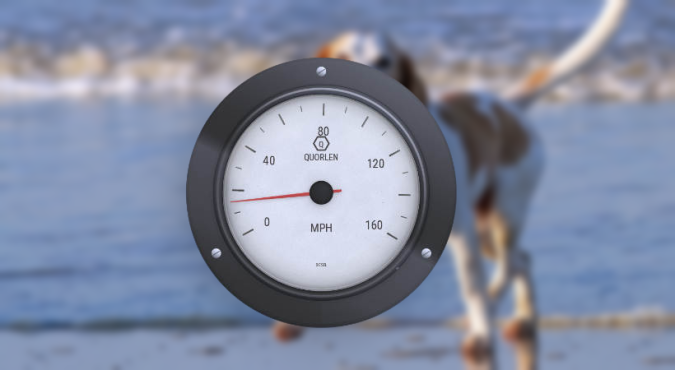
15,mph
